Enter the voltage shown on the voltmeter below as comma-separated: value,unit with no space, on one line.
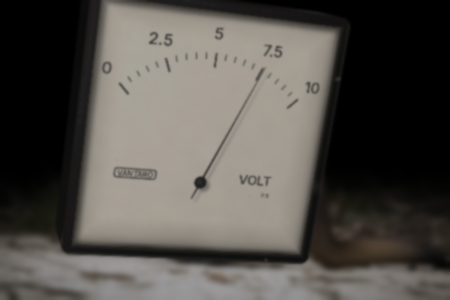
7.5,V
